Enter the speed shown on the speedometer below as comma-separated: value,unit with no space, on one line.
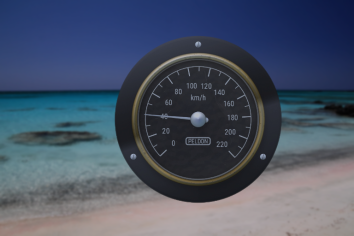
40,km/h
